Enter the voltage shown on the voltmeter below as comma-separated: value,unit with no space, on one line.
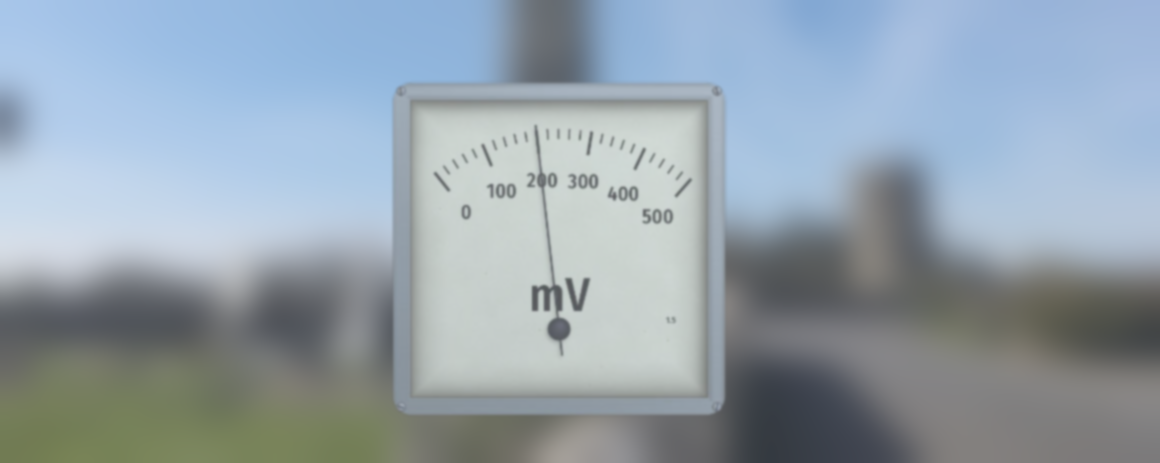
200,mV
